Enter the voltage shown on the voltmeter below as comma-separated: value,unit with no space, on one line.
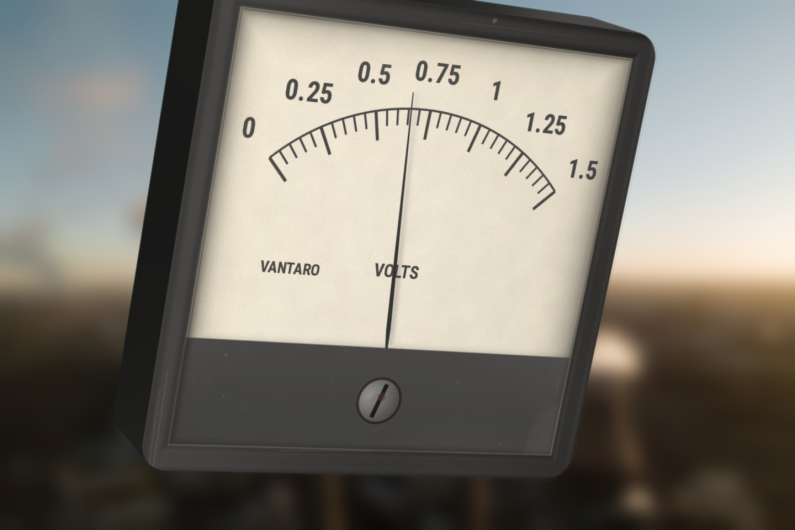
0.65,V
